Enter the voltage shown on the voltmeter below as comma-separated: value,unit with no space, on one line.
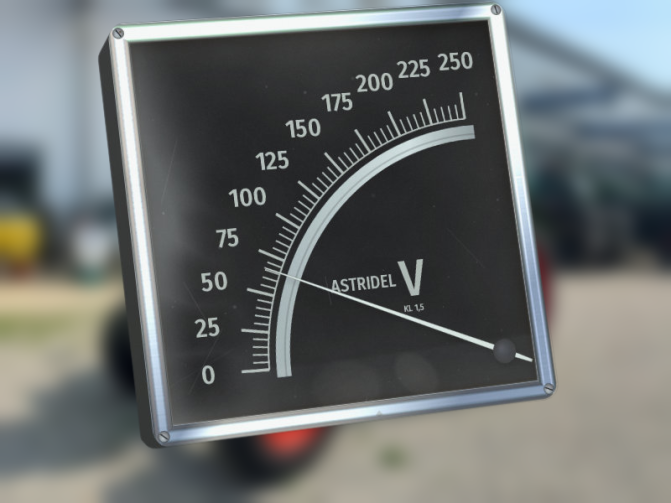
65,V
